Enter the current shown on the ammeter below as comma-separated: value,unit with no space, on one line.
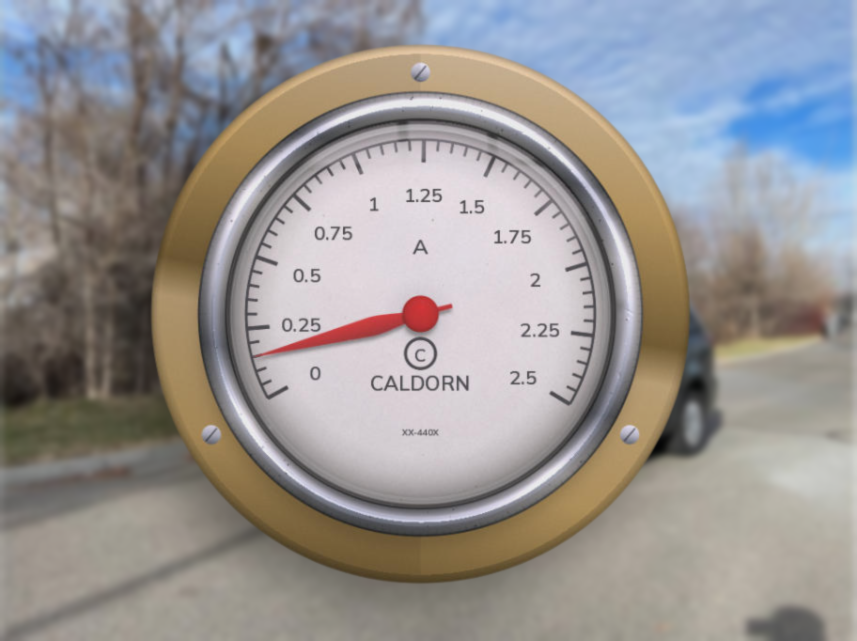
0.15,A
